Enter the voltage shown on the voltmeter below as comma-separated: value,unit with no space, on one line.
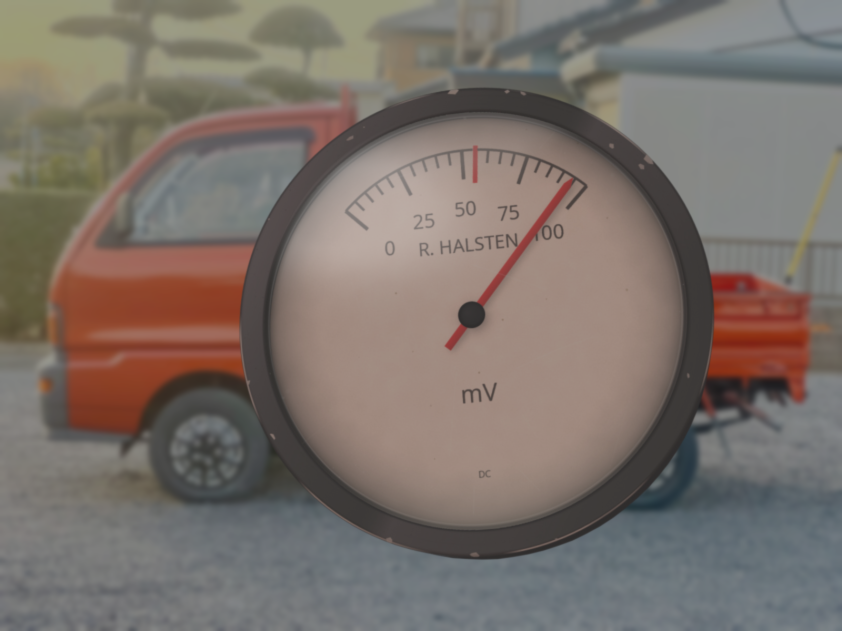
95,mV
